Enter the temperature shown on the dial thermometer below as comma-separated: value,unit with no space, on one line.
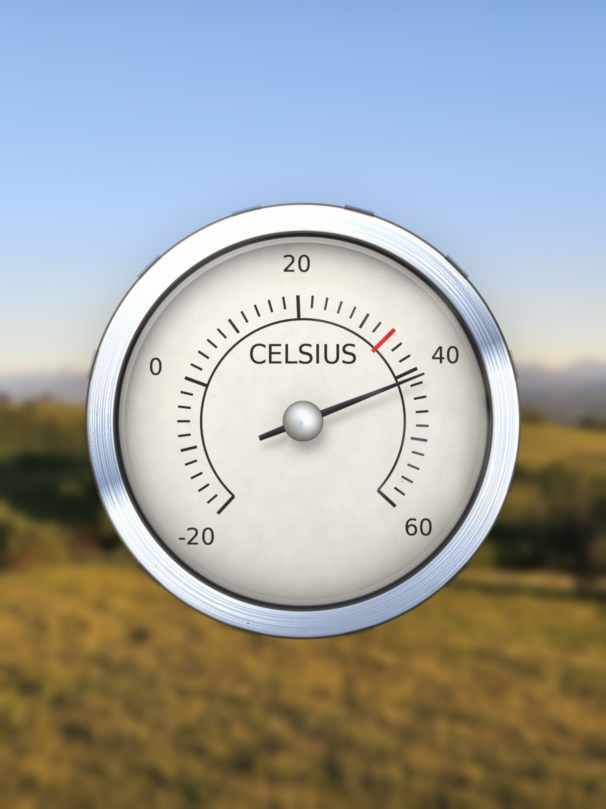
41,°C
